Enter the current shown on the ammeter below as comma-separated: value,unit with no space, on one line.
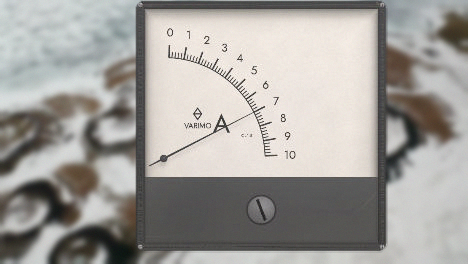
7,A
